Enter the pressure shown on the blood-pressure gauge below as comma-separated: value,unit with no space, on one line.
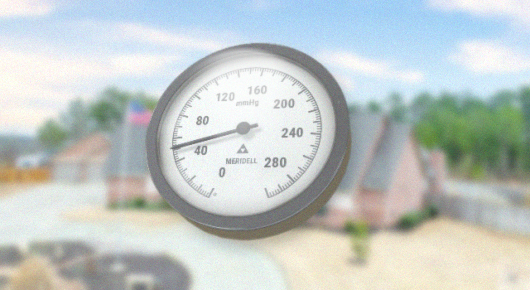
50,mmHg
